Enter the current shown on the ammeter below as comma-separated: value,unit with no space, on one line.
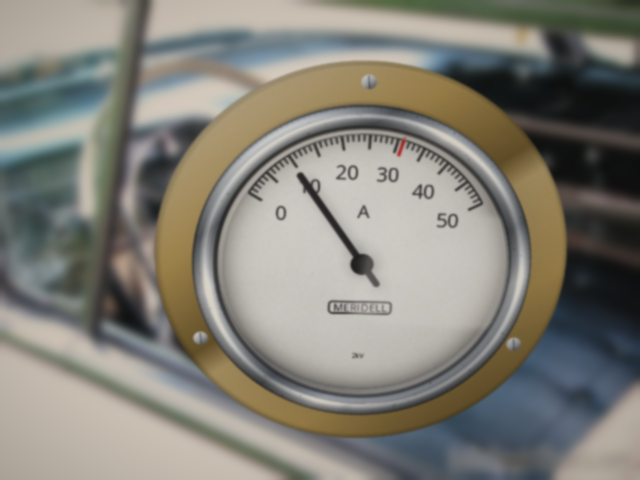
10,A
